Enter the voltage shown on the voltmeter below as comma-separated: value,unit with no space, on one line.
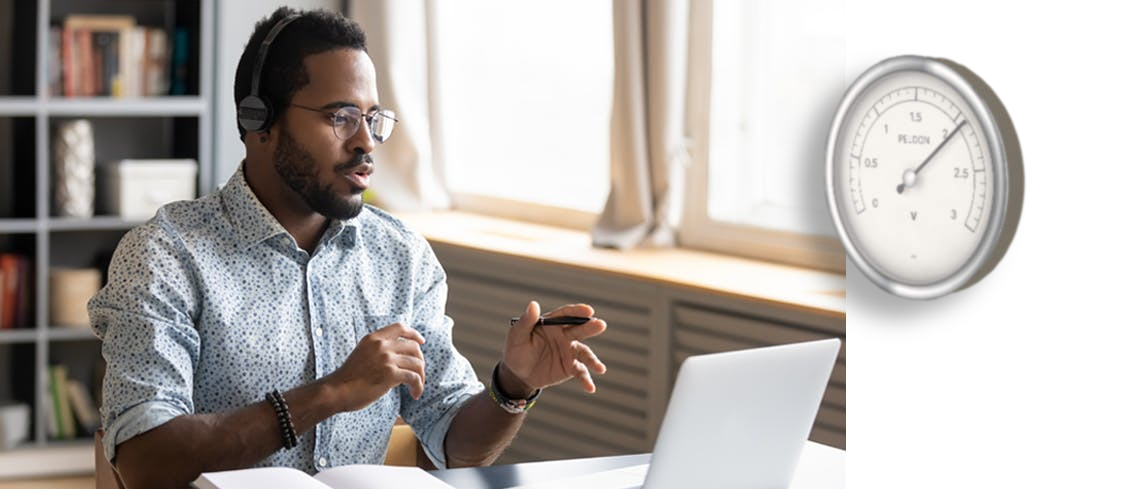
2.1,V
